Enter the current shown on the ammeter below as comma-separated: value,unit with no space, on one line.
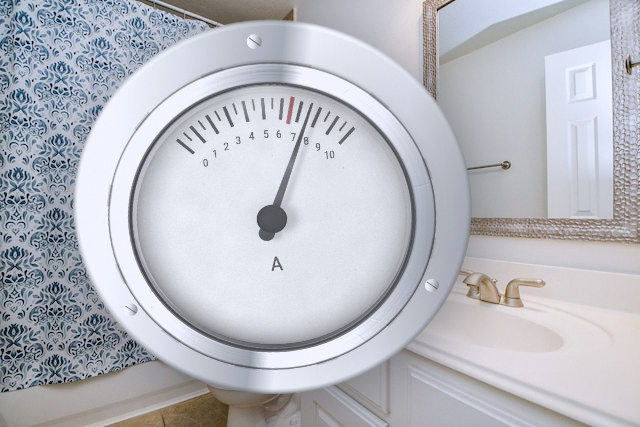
7.5,A
